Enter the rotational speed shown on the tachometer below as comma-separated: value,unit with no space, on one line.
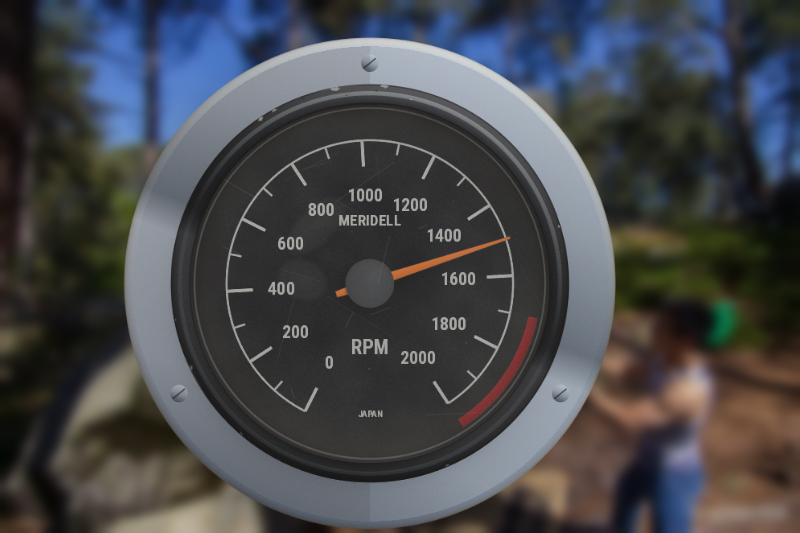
1500,rpm
